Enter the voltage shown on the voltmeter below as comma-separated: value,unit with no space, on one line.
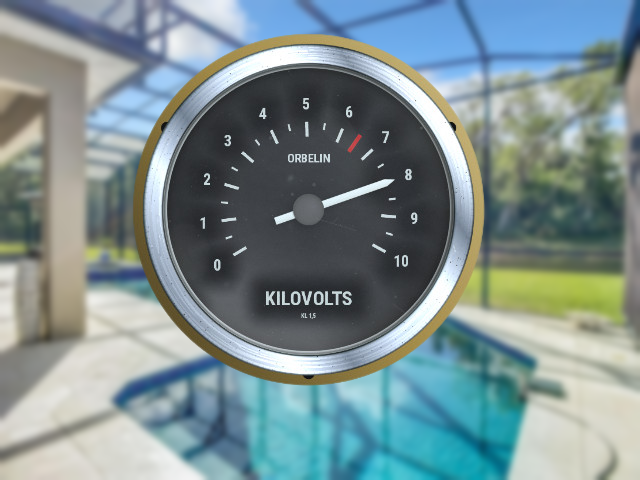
8,kV
